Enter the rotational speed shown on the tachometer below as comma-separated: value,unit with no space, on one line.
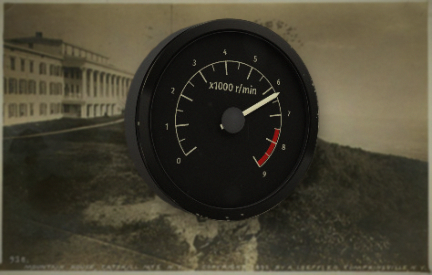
6250,rpm
